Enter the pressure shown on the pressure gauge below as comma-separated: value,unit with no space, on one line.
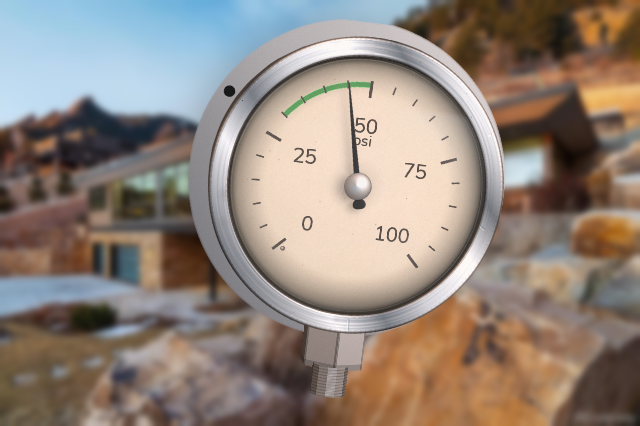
45,psi
